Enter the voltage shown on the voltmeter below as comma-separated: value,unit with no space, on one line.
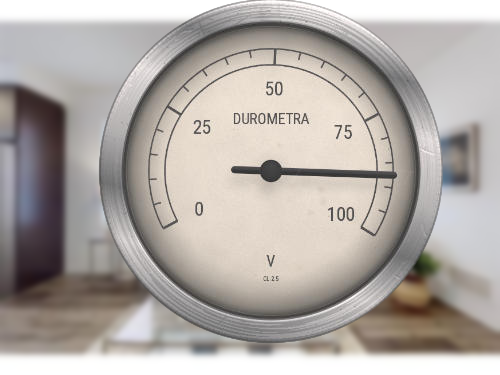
87.5,V
